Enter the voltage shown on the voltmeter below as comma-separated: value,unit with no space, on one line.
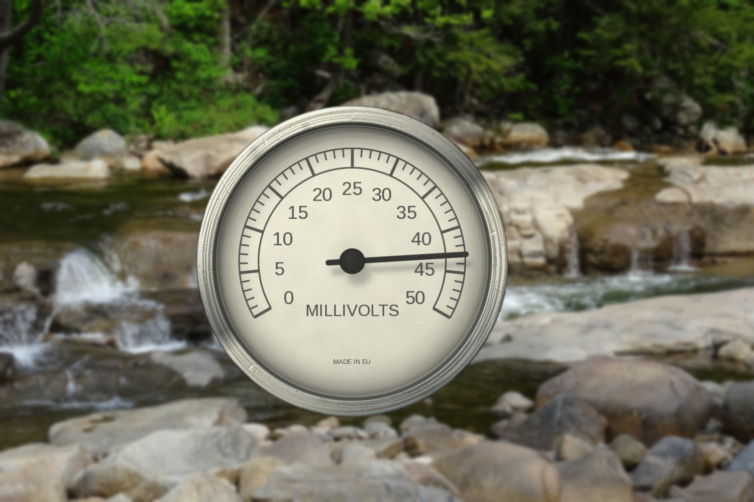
43,mV
